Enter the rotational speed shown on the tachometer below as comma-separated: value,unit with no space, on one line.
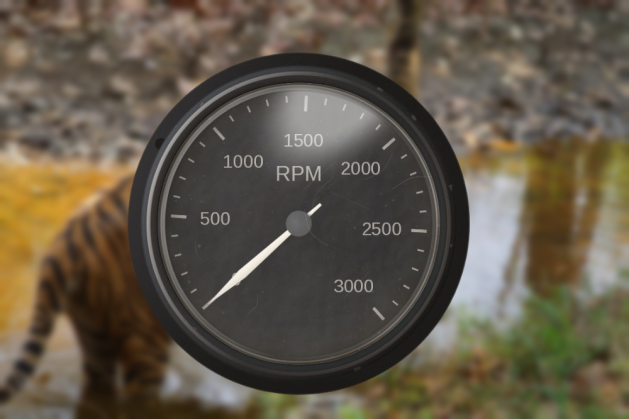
0,rpm
